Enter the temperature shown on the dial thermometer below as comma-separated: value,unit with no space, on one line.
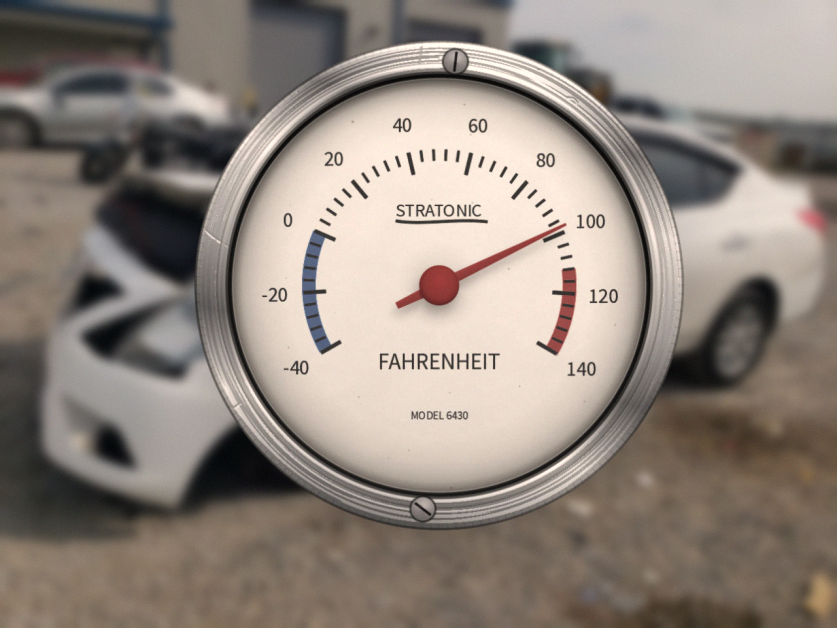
98,°F
